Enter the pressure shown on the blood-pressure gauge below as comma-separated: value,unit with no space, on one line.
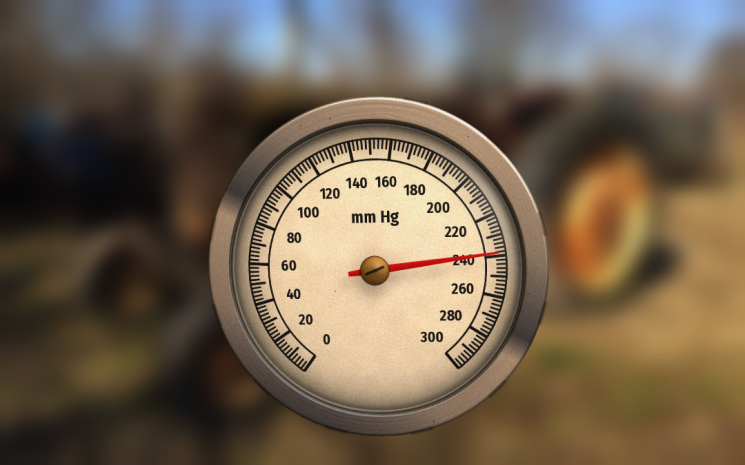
238,mmHg
